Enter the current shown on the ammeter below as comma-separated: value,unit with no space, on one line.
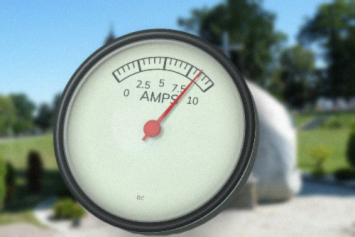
8.5,A
